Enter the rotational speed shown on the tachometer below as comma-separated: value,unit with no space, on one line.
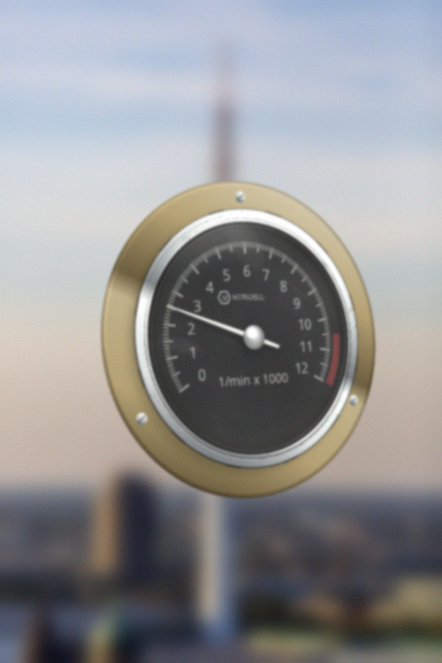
2500,rpm
